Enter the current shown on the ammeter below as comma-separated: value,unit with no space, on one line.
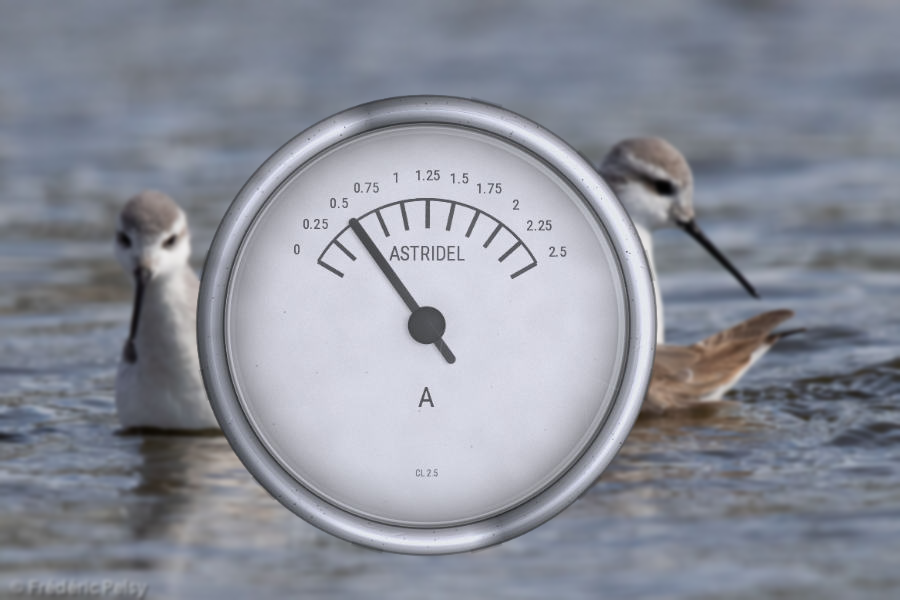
0.5,A
